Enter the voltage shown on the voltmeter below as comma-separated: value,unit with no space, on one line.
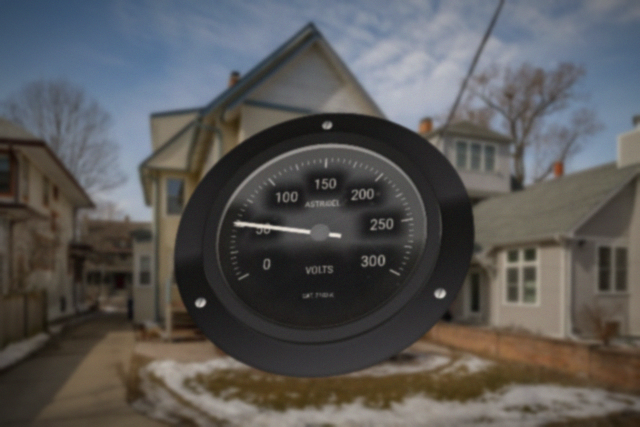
50,V
